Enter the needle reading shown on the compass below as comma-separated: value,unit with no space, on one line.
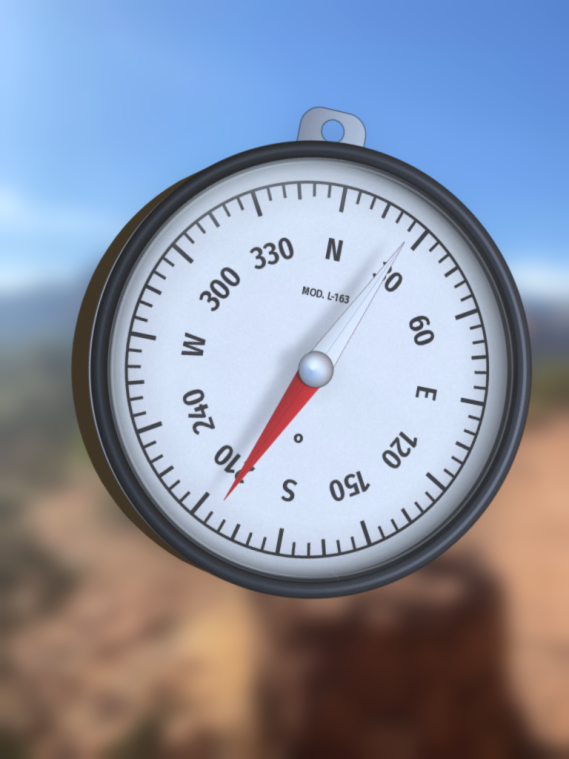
205,°
